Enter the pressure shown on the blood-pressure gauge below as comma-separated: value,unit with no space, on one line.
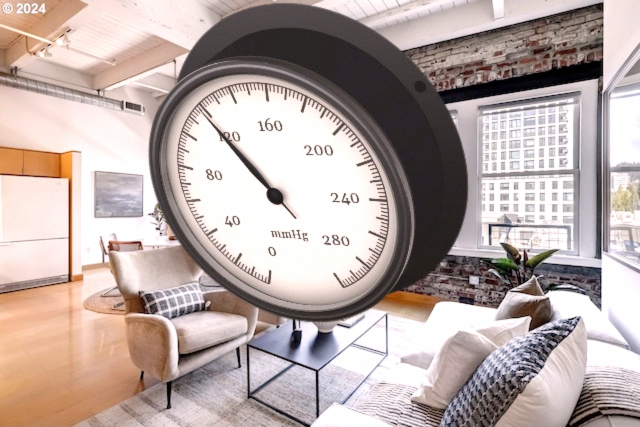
120,mmHg
